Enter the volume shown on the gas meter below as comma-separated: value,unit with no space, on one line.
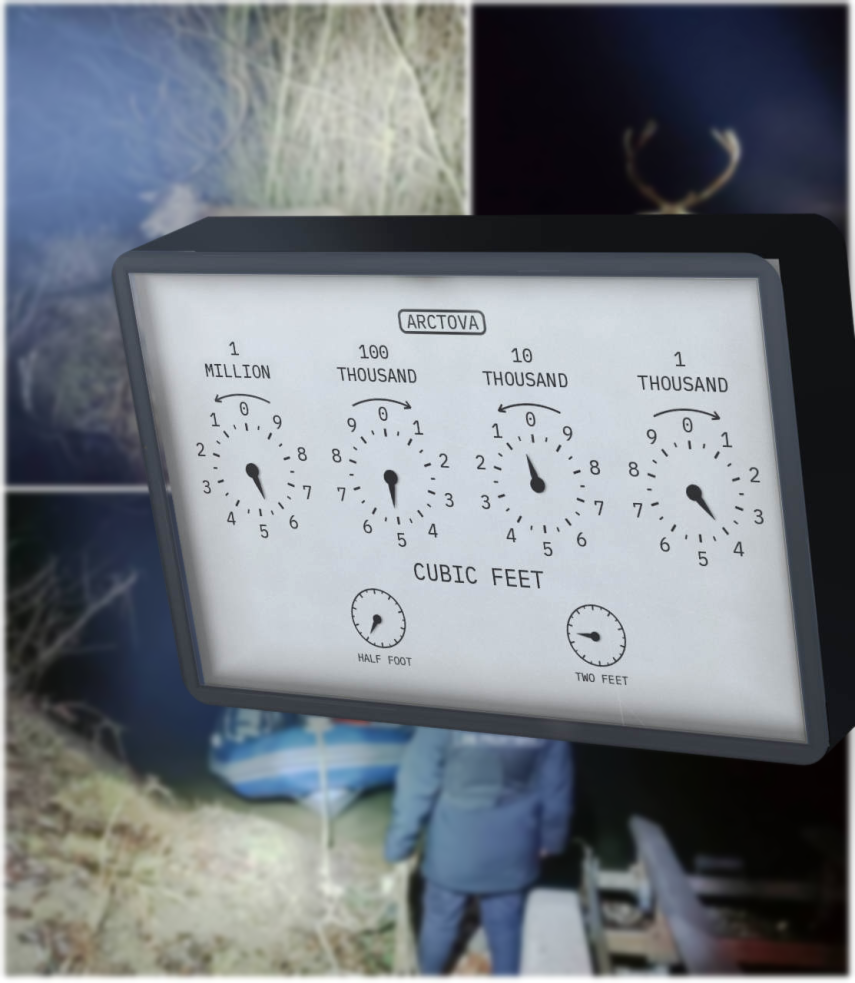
550400,ft³
